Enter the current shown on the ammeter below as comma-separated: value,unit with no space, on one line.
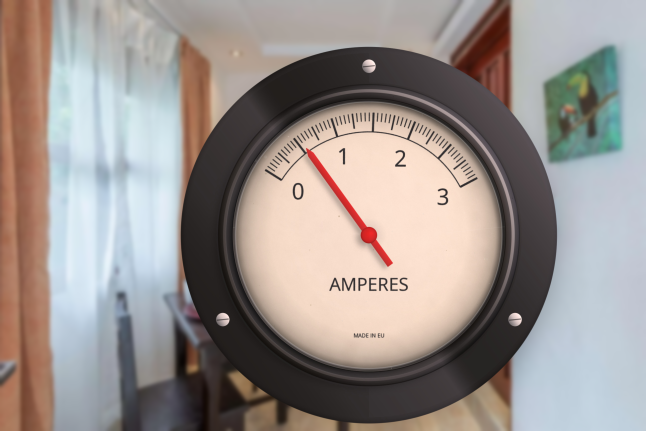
0.55,A
